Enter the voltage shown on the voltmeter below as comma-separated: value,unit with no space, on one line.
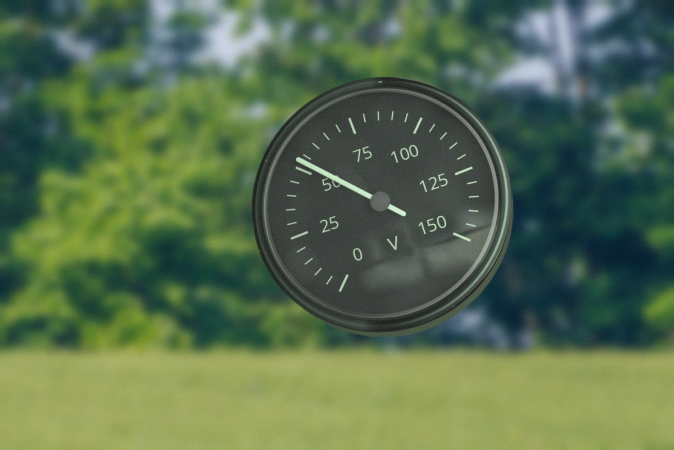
52.5,V
